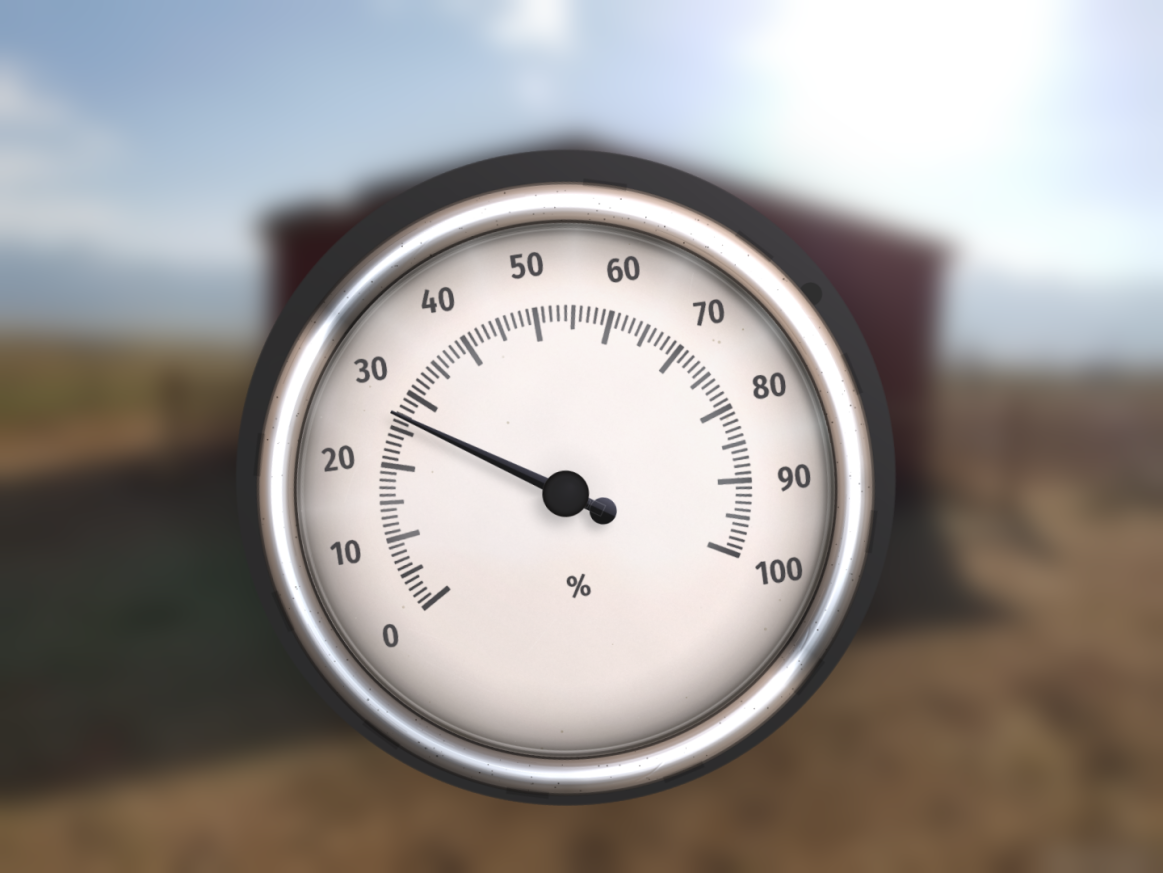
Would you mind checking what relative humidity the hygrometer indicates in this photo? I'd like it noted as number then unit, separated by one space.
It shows 27 %
